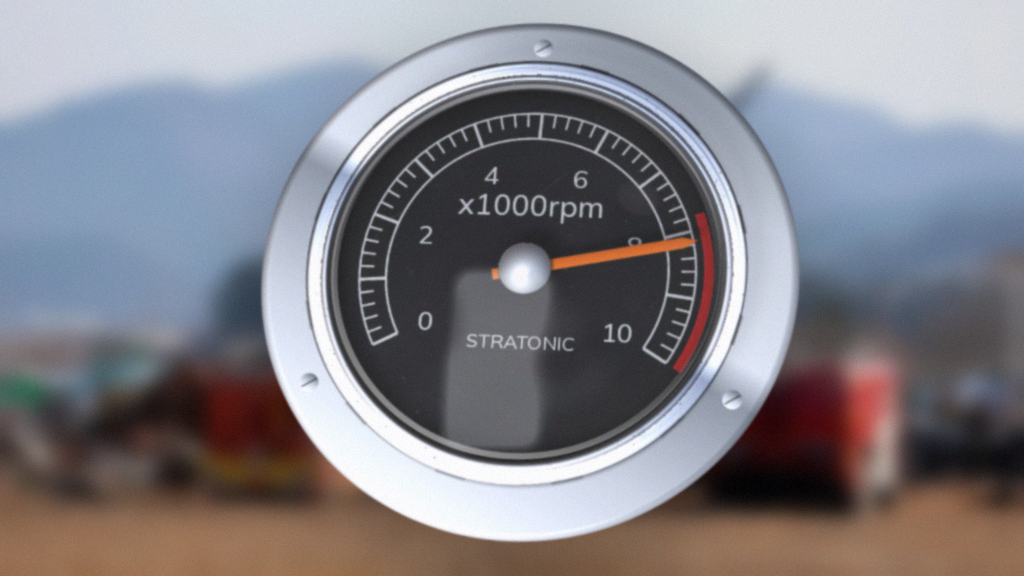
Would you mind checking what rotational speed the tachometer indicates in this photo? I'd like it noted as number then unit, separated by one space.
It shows 8200 rpm
